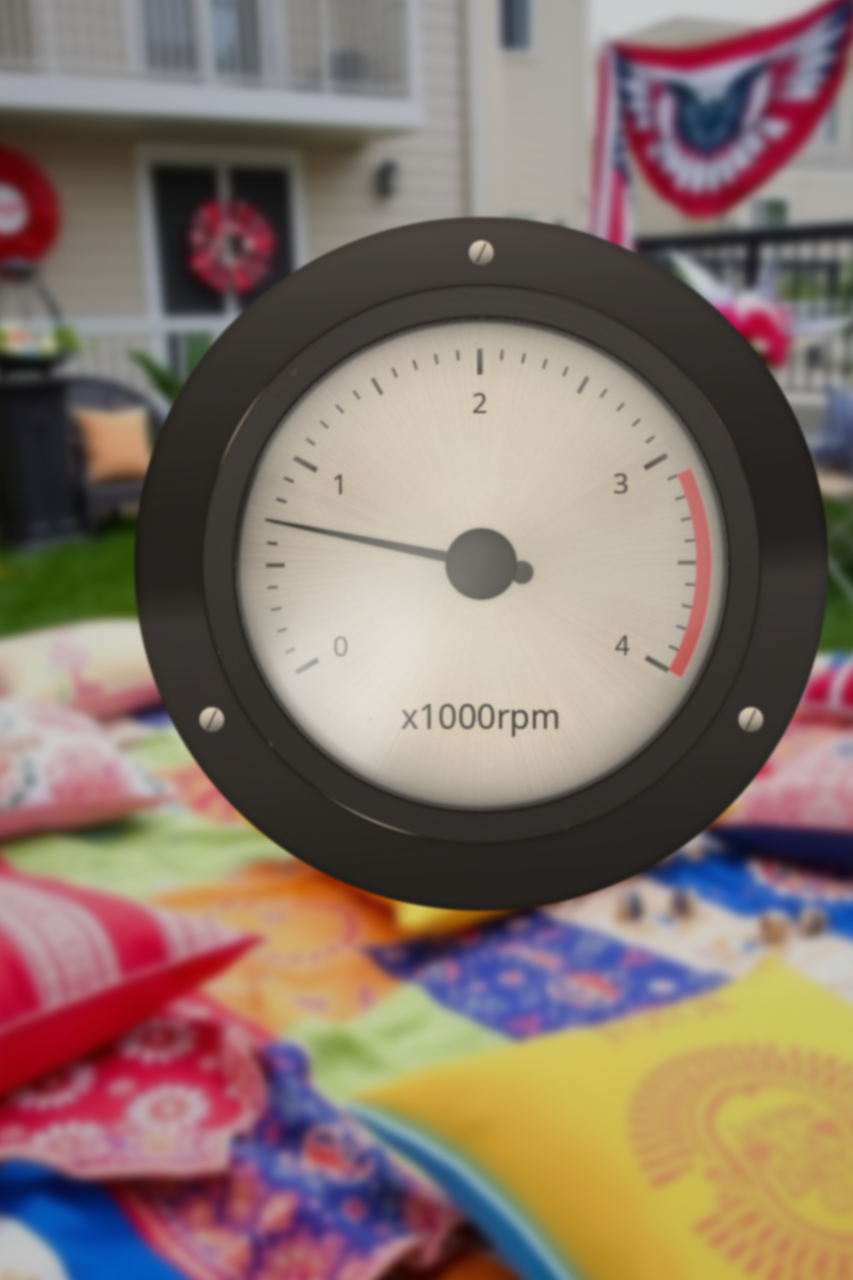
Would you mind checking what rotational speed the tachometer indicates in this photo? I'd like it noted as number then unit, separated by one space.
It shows 700 rpm
